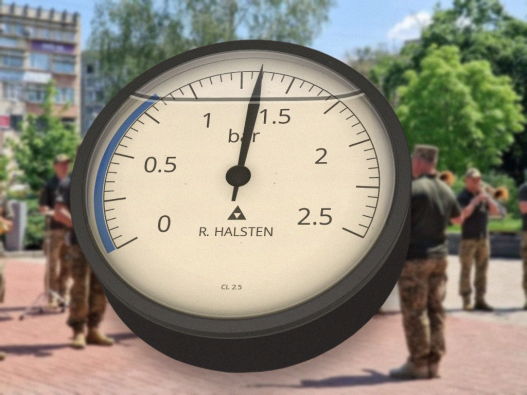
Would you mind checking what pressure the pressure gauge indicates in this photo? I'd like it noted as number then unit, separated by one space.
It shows 1.35 bar
